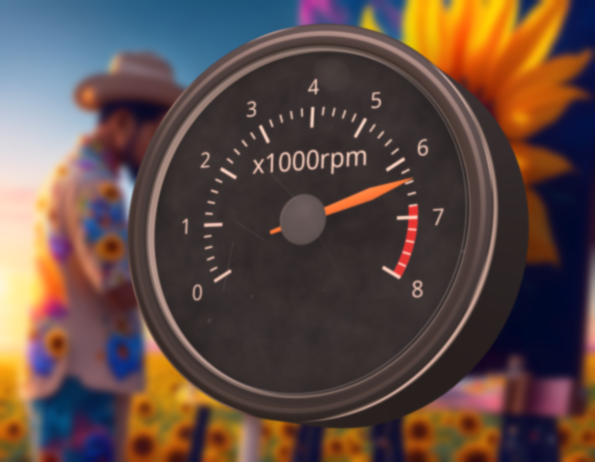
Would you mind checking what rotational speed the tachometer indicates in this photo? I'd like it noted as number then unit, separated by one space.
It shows 6400 rpm
